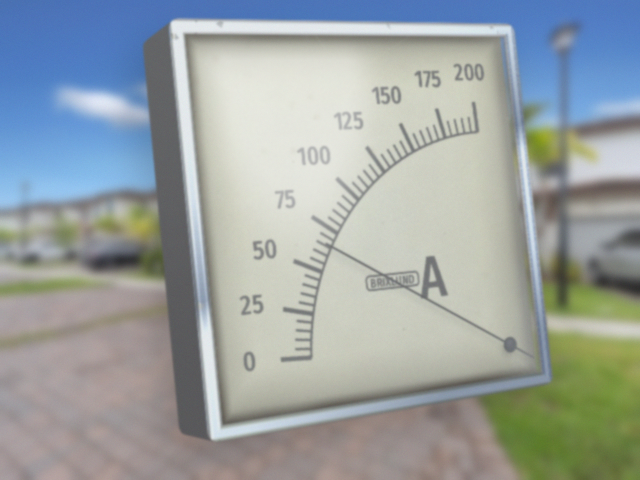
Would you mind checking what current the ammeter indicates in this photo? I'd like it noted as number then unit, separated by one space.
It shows 65 A
